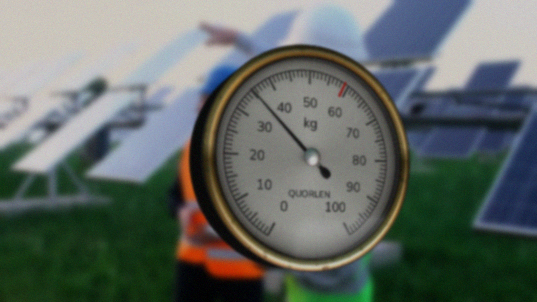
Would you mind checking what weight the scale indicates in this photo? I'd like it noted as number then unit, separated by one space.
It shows 35 kg
